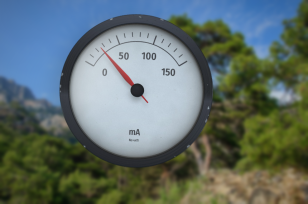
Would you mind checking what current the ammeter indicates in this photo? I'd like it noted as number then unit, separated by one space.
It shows 25 mA
